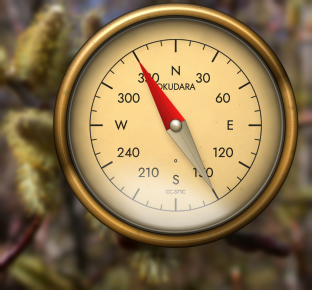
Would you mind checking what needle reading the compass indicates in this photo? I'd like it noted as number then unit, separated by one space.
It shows 330 °
